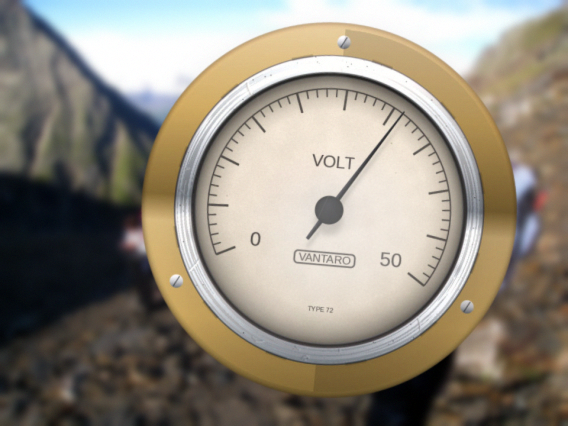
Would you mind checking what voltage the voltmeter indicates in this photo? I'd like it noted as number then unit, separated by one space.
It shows 31 V
